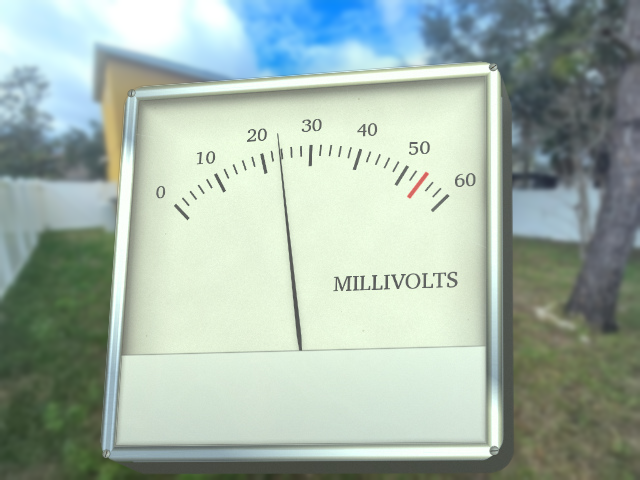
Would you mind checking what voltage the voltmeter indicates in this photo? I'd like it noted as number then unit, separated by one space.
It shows 24 mV
